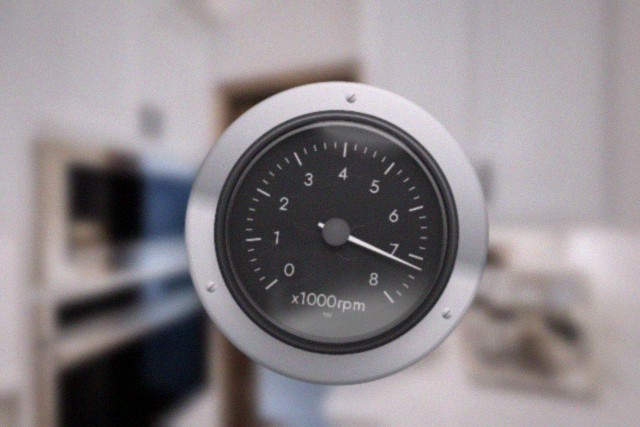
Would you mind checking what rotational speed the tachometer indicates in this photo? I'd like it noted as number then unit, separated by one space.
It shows 7200 rpm
